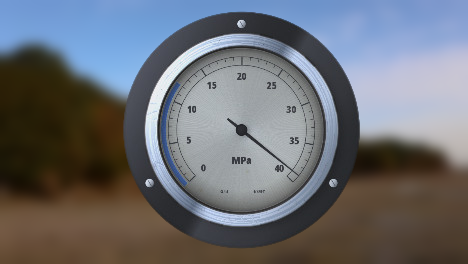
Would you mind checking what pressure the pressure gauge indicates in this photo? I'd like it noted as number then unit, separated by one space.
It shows 39 MPa
